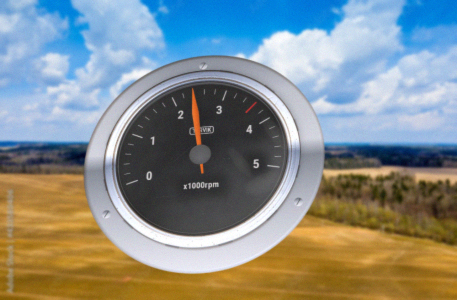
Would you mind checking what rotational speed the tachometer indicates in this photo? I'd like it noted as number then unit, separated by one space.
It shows 2400 rpm
